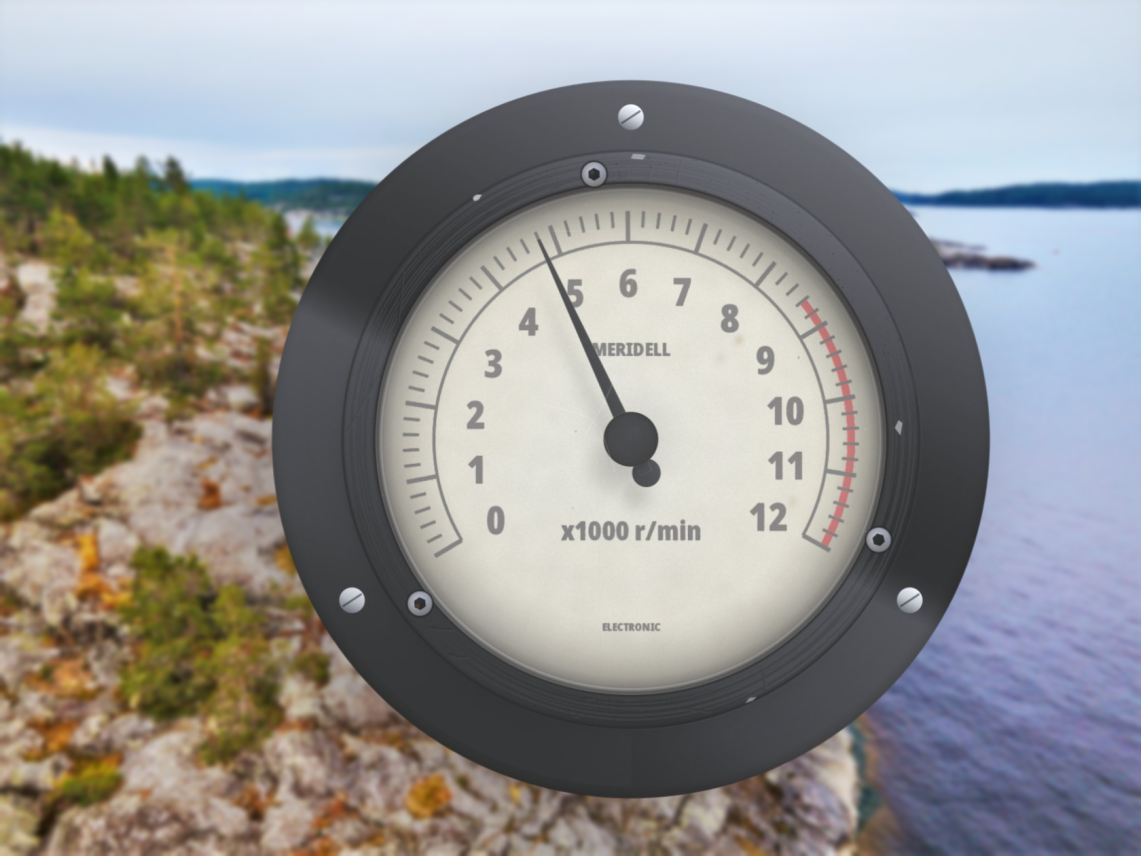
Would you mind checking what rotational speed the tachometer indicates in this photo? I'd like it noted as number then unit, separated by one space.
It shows 4800 rpm
